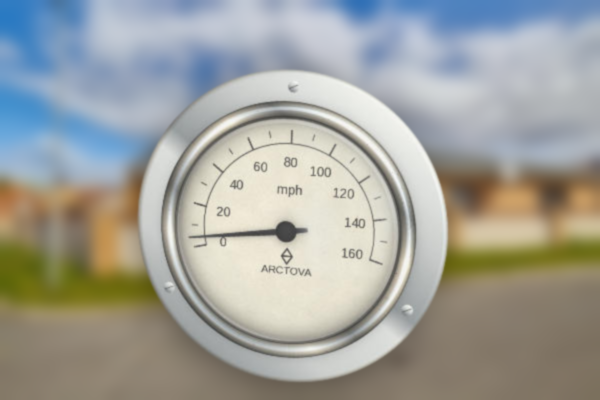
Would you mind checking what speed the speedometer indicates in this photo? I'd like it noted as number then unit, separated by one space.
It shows 5 mph
